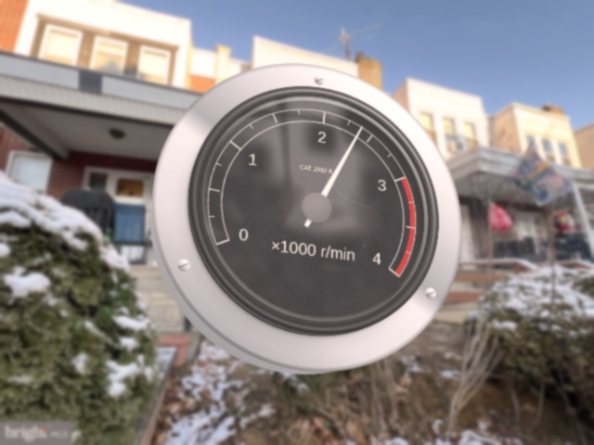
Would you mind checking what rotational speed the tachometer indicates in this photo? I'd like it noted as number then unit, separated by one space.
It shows 2375 rpm
